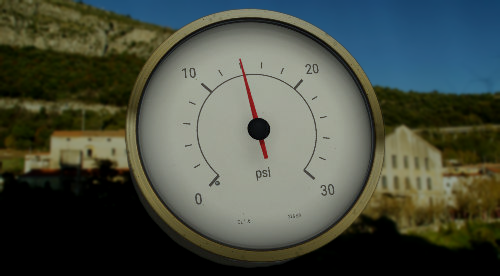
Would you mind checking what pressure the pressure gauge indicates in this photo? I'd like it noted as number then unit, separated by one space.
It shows 14 psi
